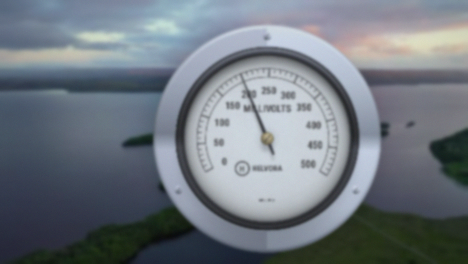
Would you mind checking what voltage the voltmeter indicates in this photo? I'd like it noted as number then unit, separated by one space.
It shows 200 mV
